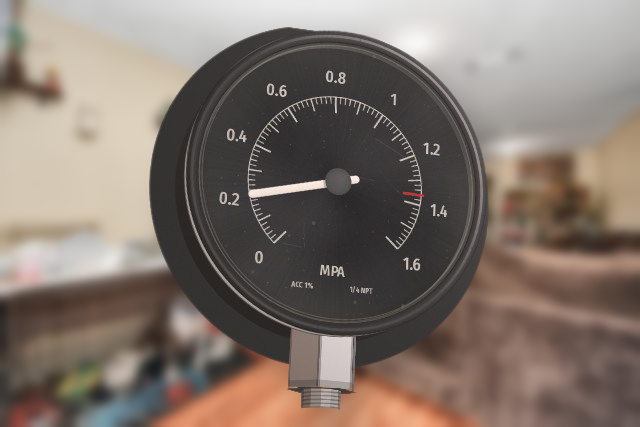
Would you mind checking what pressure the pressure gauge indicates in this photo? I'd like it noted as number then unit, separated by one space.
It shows 0.2 MPa
